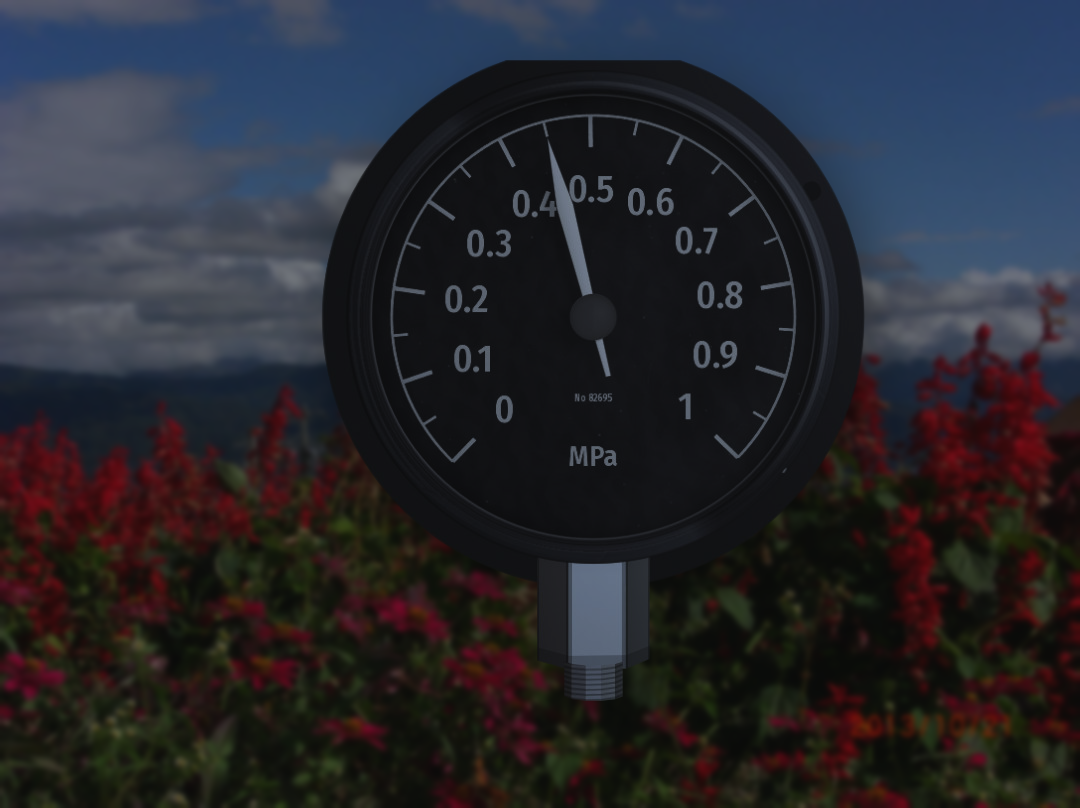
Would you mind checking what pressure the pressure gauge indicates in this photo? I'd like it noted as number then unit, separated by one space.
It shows 0.45 MPa
